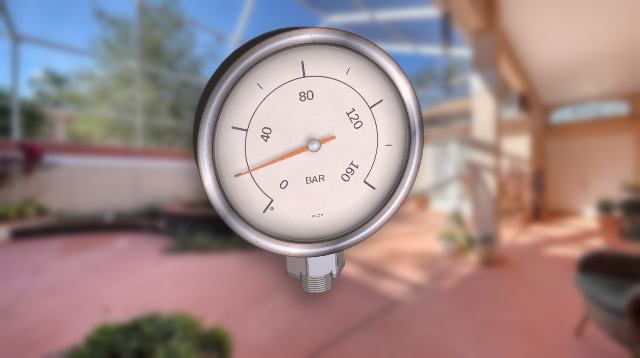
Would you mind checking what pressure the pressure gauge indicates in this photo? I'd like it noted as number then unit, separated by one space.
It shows 20 bar
